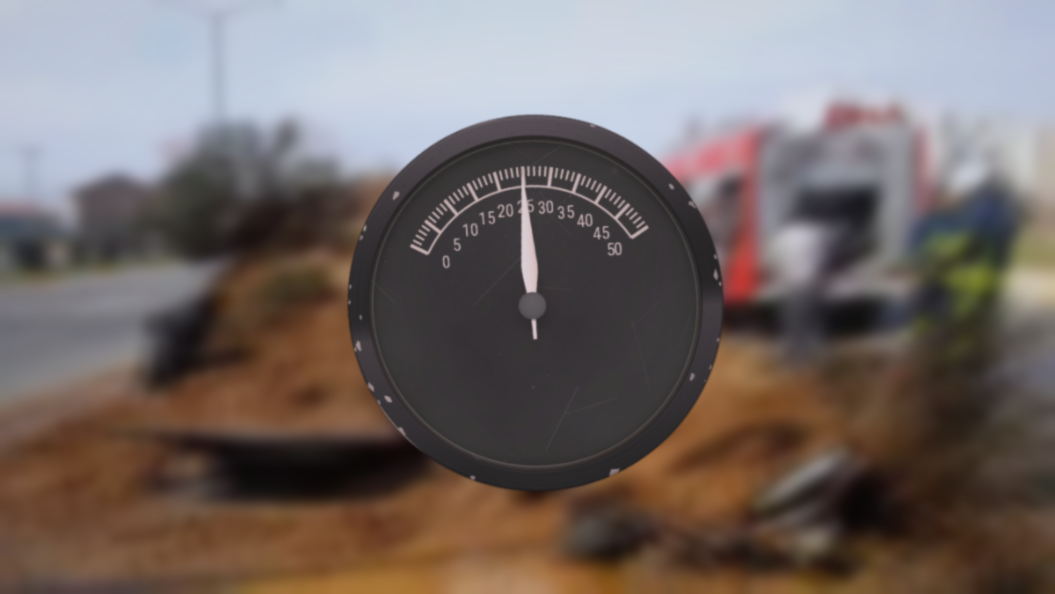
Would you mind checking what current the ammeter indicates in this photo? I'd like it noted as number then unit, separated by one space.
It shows 25 A
